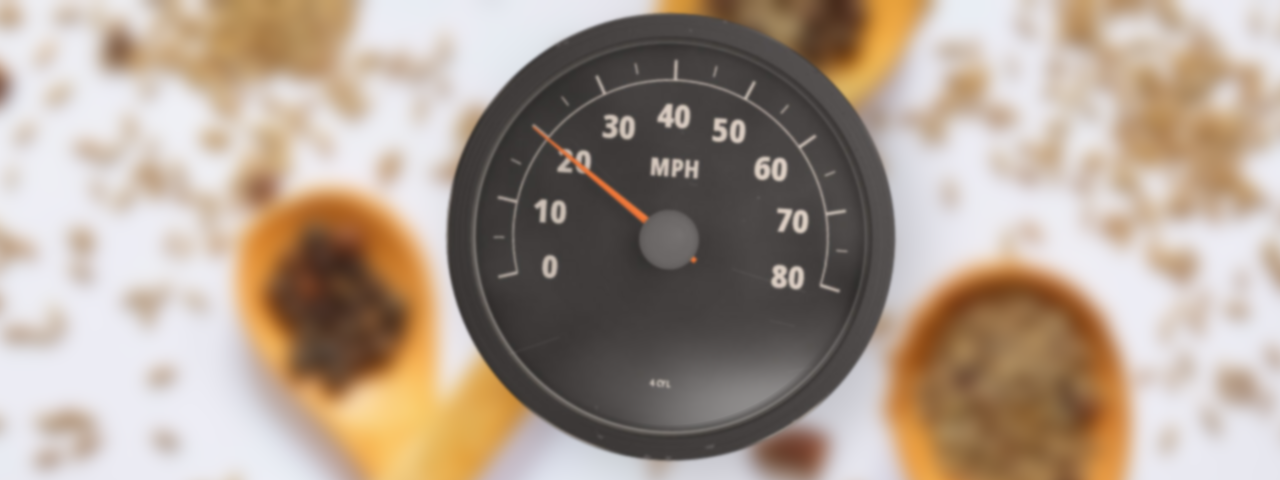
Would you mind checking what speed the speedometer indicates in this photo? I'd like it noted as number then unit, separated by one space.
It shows 20 mph
